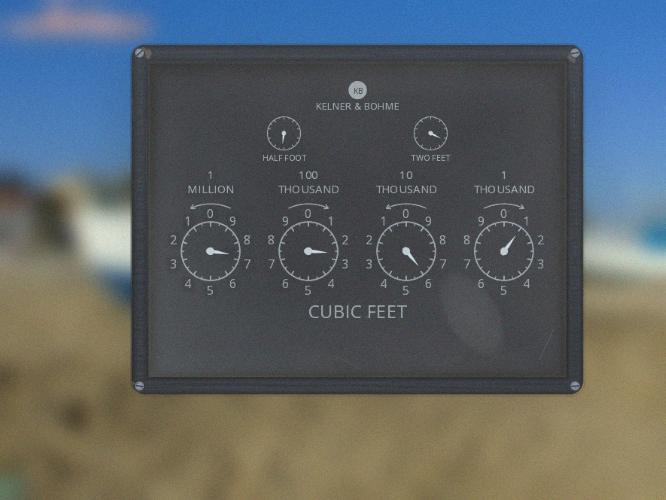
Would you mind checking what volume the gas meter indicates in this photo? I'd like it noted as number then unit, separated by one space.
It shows 726100 ft³
